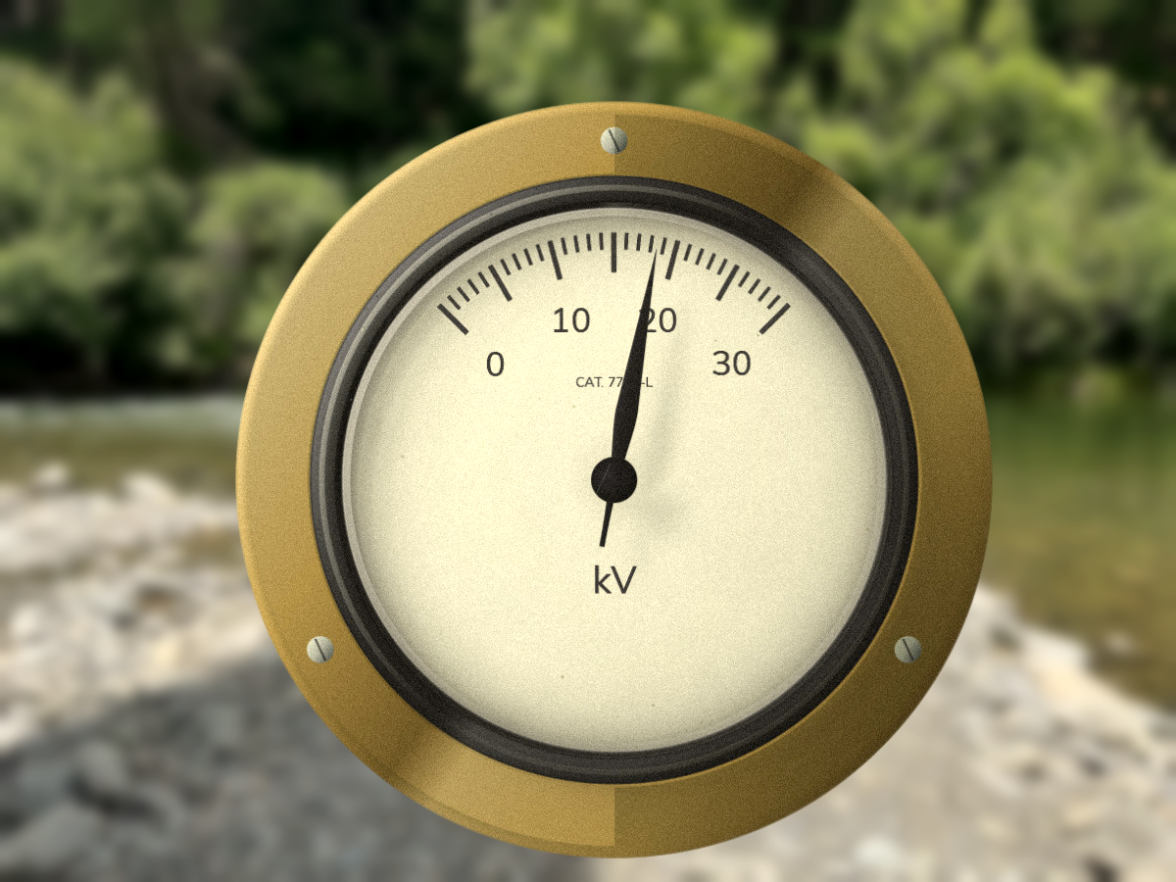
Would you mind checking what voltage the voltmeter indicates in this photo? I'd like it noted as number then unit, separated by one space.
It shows 18.5 kV
